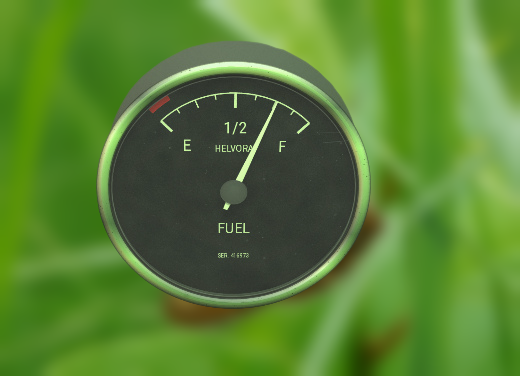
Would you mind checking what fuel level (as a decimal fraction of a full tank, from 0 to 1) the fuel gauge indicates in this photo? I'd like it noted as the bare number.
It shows 0.75
